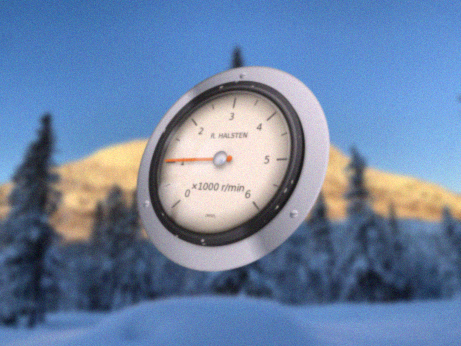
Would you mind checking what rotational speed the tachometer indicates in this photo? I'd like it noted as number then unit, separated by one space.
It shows 1000 rpm
